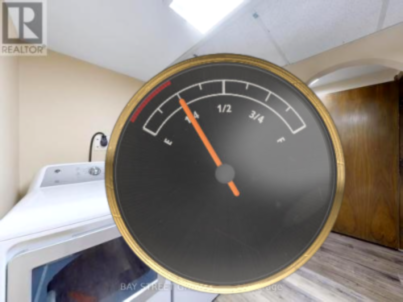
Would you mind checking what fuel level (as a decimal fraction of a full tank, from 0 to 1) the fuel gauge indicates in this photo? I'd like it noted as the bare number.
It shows 0.25
